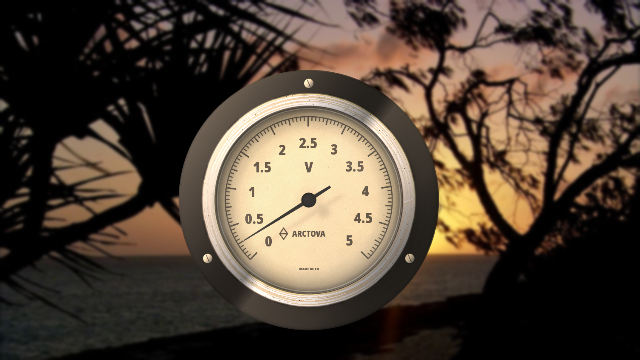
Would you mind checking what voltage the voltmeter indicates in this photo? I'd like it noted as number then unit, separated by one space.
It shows 0.25 V
